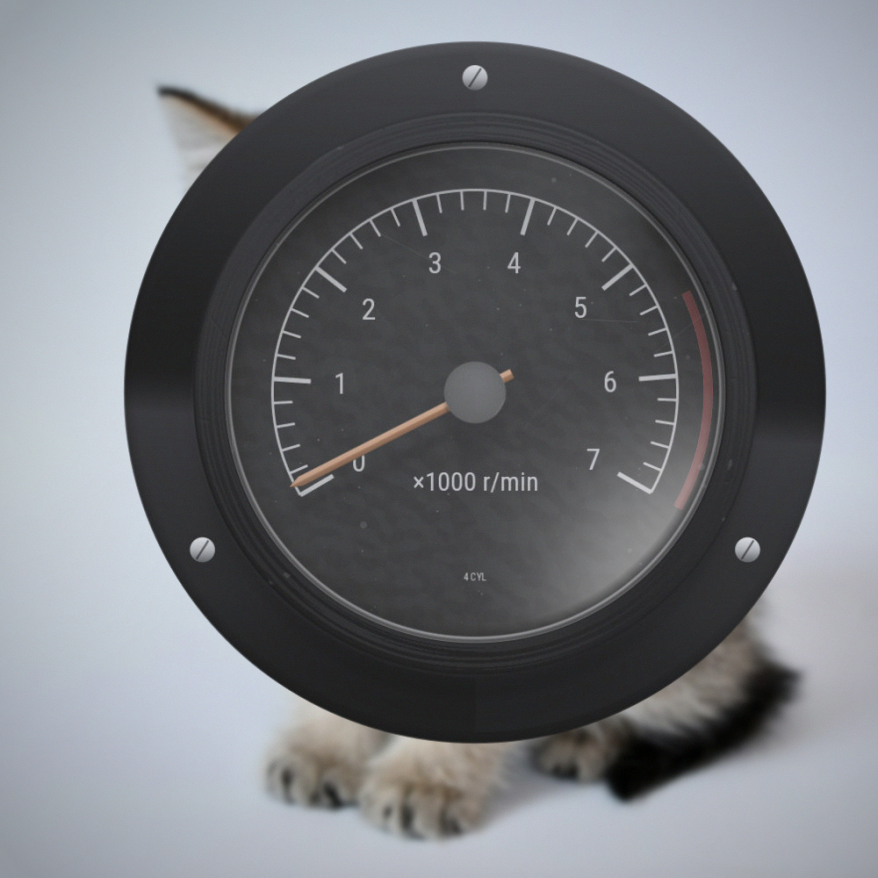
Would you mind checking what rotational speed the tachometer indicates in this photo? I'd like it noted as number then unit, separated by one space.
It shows 100 rpm
